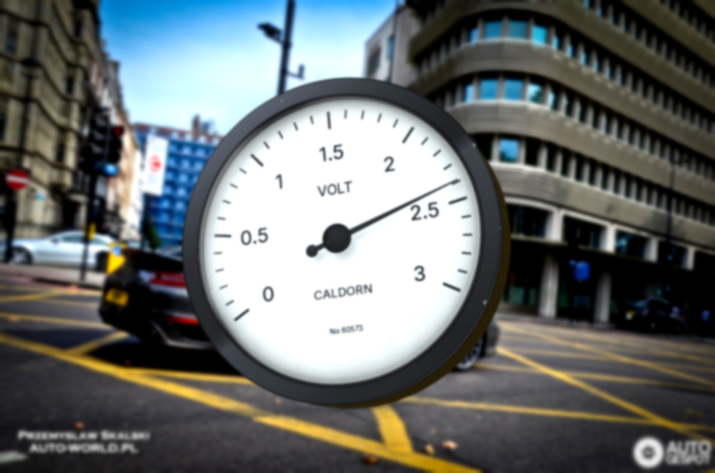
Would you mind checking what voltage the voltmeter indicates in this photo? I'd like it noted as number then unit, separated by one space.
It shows 2.4 V
